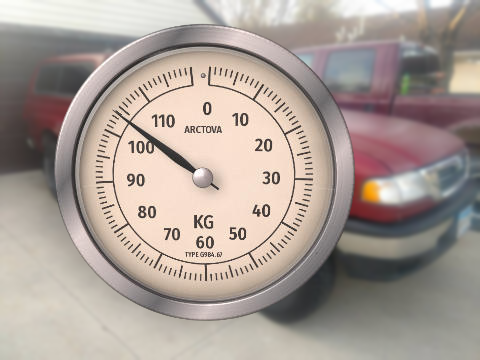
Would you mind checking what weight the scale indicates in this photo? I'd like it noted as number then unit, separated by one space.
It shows 104 kg
